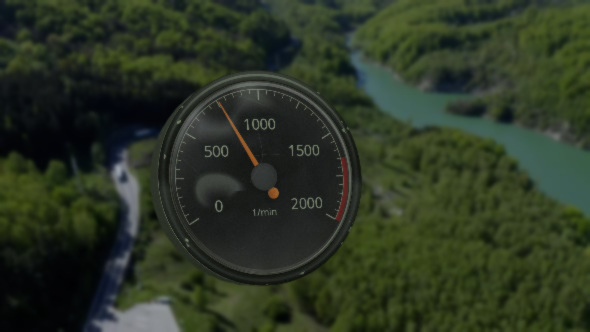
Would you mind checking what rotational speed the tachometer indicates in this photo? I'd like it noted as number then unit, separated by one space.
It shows 750 rpm
